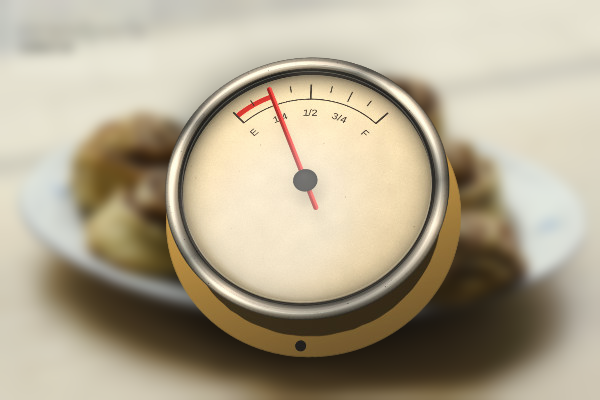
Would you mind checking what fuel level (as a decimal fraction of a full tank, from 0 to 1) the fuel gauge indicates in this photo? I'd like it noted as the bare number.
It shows 0.25
